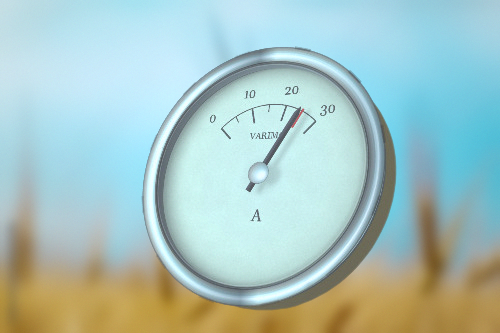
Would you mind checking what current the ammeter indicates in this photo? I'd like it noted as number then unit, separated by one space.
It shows 25 A
